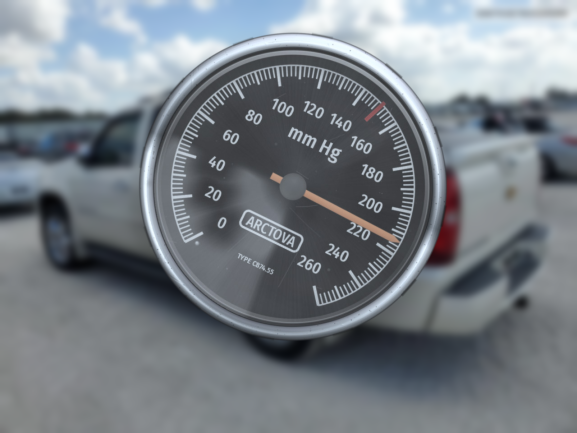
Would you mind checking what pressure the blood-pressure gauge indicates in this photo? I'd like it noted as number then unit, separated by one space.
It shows 214 mmHg
